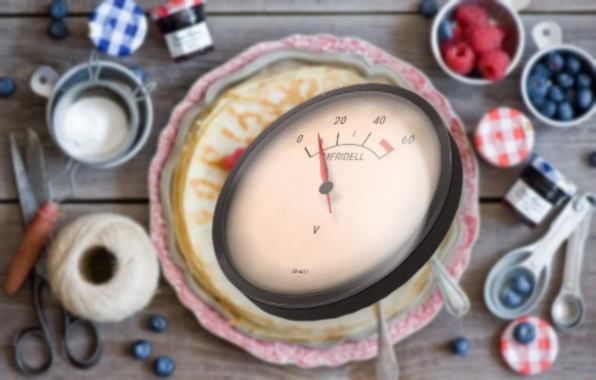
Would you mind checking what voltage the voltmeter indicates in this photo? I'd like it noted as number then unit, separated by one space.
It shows 10 V
